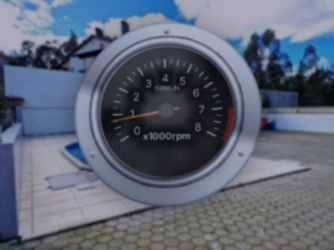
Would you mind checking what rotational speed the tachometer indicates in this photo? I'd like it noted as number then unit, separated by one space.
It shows 750 rpm
